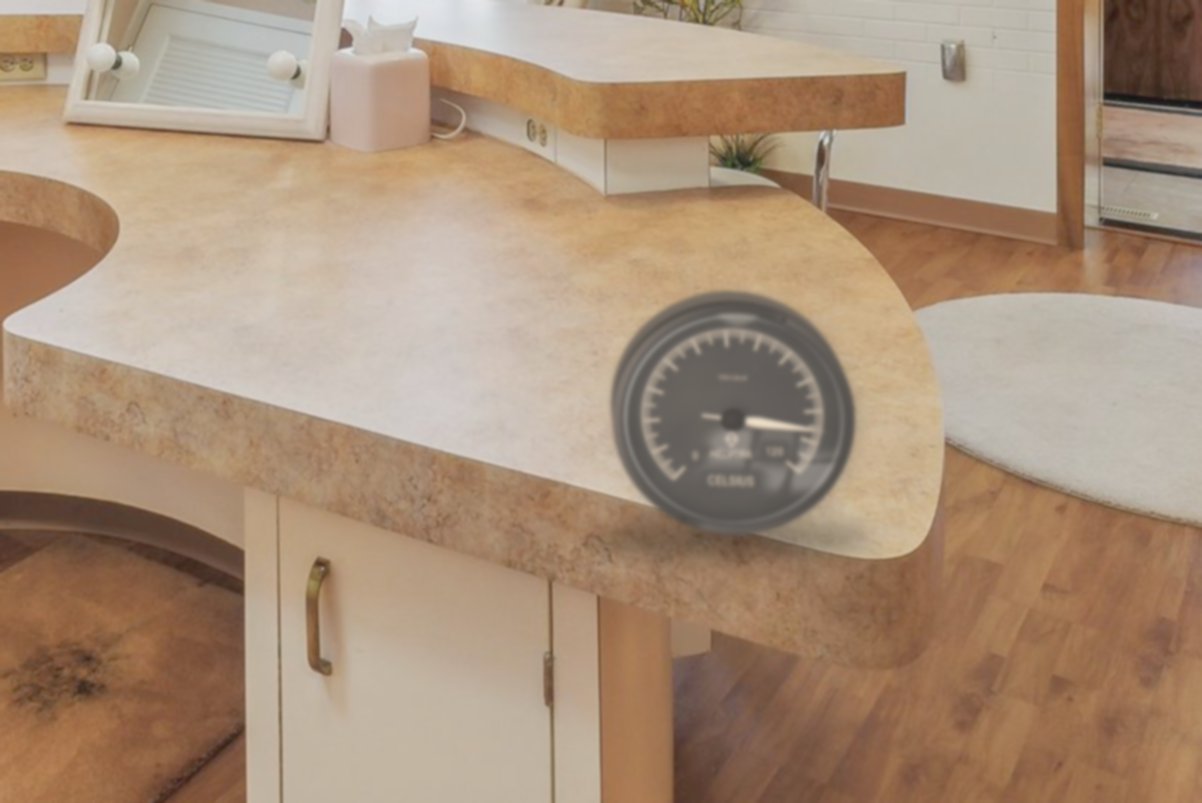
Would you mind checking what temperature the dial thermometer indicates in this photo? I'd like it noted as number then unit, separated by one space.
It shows 105 °C
